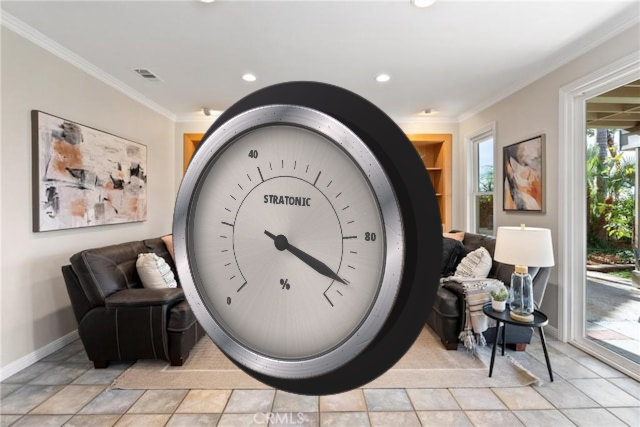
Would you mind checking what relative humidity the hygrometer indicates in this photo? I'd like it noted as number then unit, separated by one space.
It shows 92 %
